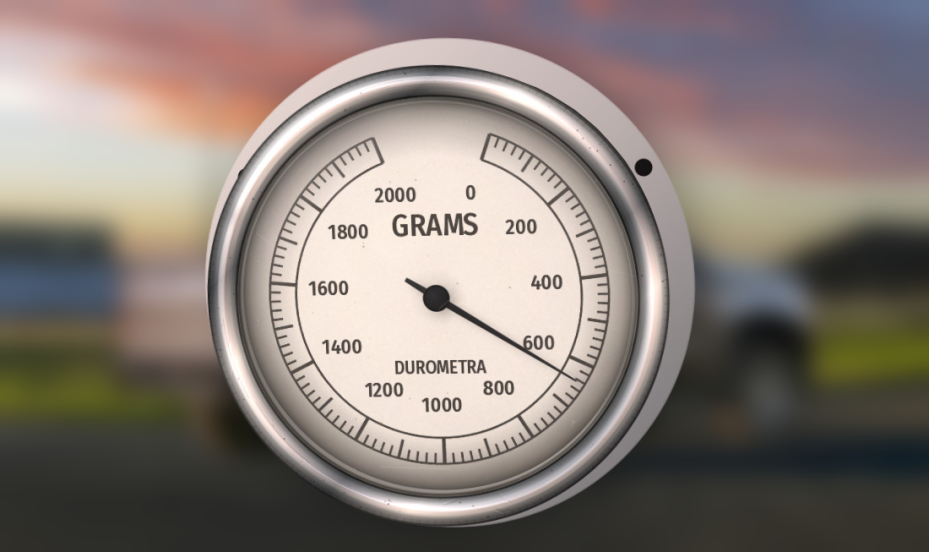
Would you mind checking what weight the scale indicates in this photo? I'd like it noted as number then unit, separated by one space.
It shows 640 g
